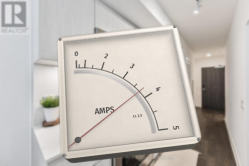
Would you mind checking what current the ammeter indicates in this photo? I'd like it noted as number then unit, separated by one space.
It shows 3.75 A
